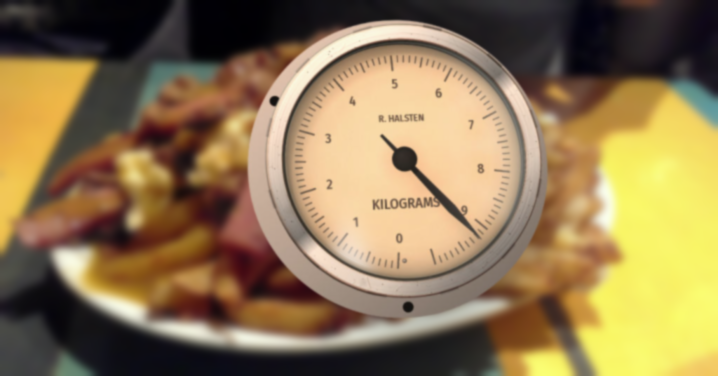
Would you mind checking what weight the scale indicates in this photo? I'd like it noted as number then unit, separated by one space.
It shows 9.2 kg
